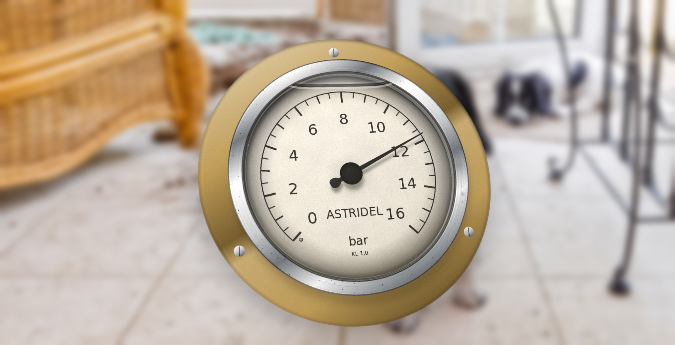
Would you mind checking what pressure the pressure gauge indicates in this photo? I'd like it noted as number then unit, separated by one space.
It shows 11.75 bar
